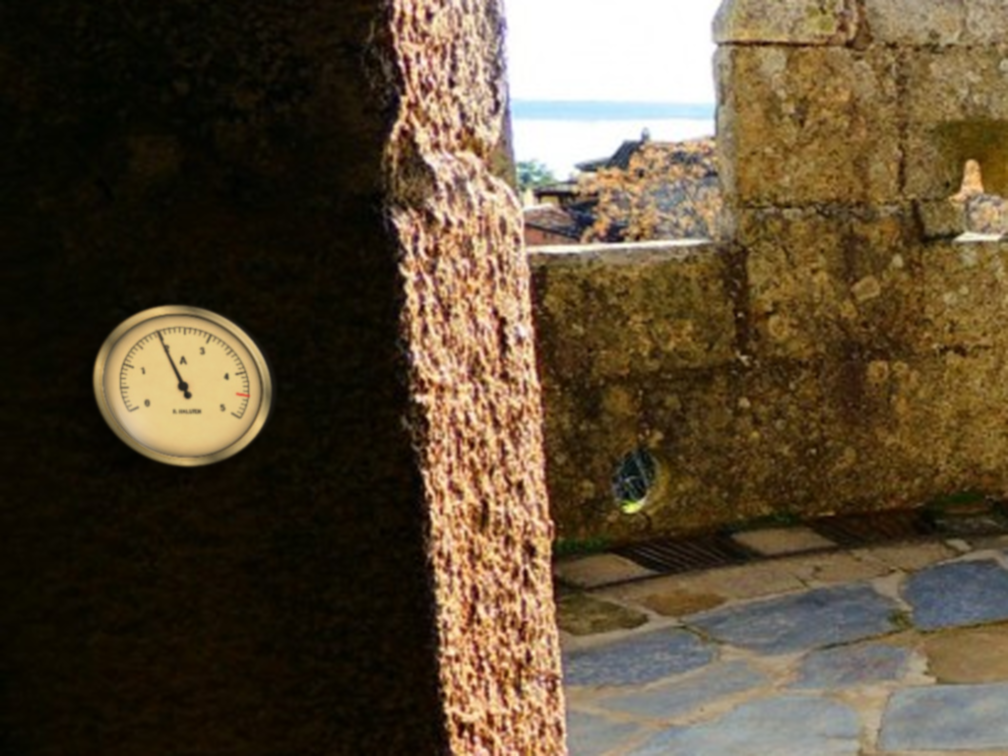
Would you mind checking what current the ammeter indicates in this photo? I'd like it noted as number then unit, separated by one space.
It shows 2 A
